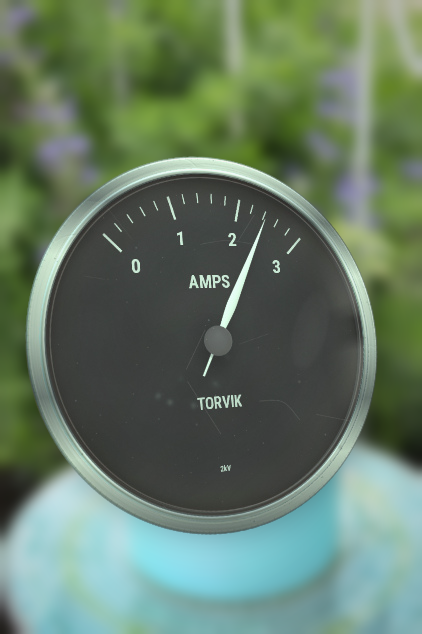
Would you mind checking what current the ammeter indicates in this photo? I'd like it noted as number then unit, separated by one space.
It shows 2.4 A
